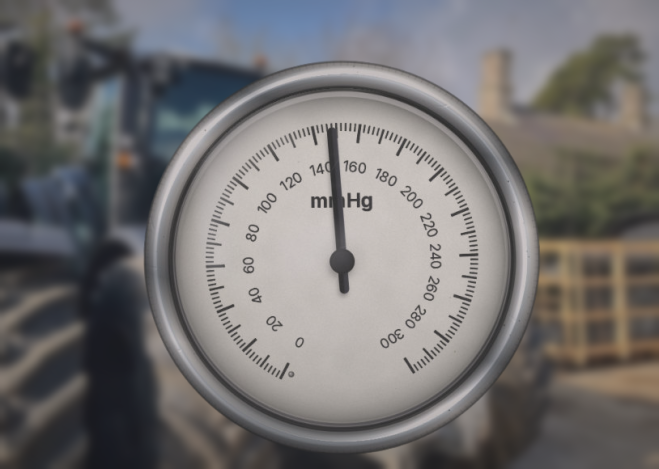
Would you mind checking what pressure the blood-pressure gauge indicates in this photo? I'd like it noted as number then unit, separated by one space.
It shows 148 mmHg
